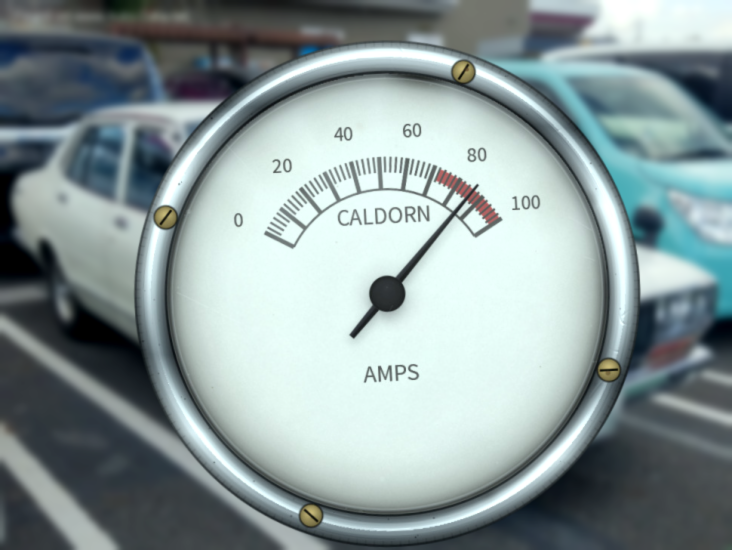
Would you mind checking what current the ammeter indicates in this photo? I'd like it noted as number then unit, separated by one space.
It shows 86 A
